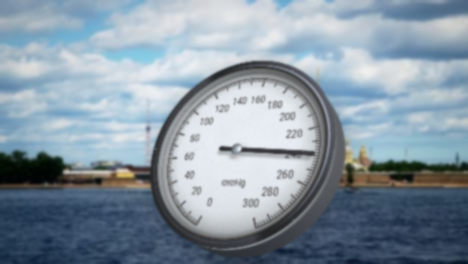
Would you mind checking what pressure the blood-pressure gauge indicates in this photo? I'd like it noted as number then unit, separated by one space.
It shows 240 mmHg
